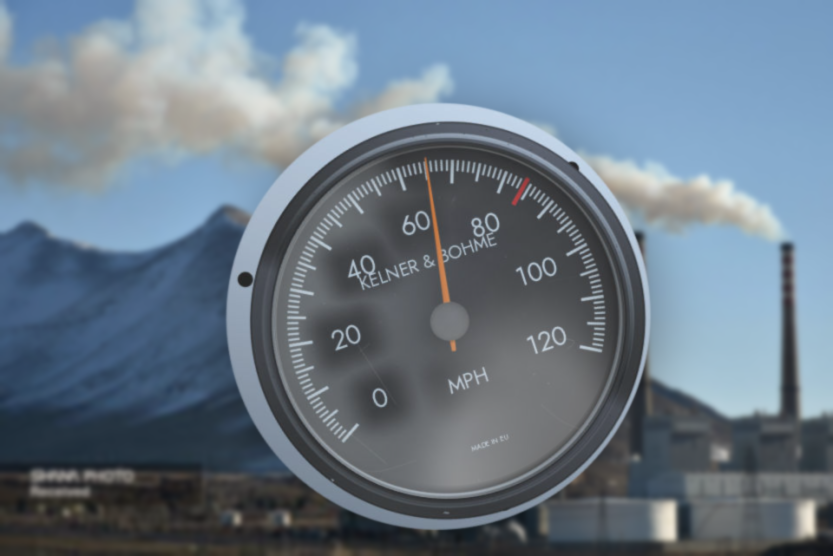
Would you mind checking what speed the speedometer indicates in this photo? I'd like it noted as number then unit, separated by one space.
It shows 65 mph
